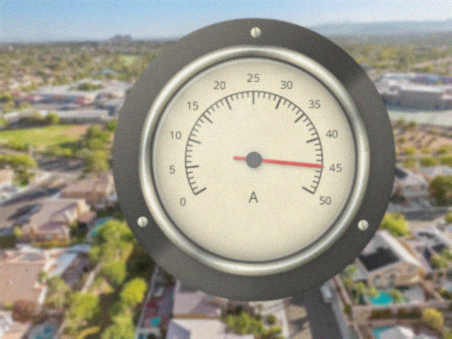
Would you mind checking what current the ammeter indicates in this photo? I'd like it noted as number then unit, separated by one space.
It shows 45 A
